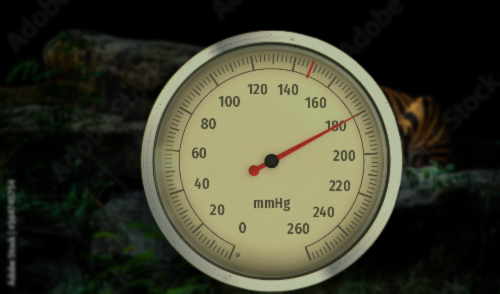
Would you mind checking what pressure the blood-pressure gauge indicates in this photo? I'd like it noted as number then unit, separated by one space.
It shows 180 mmHg
